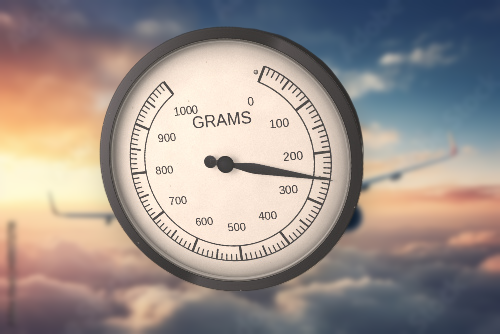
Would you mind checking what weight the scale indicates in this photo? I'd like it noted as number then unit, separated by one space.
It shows 250 g
